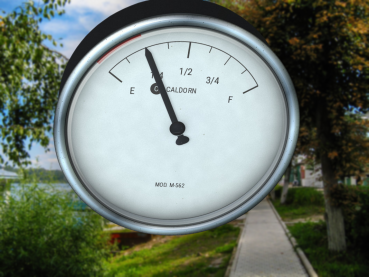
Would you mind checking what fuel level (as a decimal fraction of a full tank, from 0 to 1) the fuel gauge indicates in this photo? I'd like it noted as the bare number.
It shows 0.25
